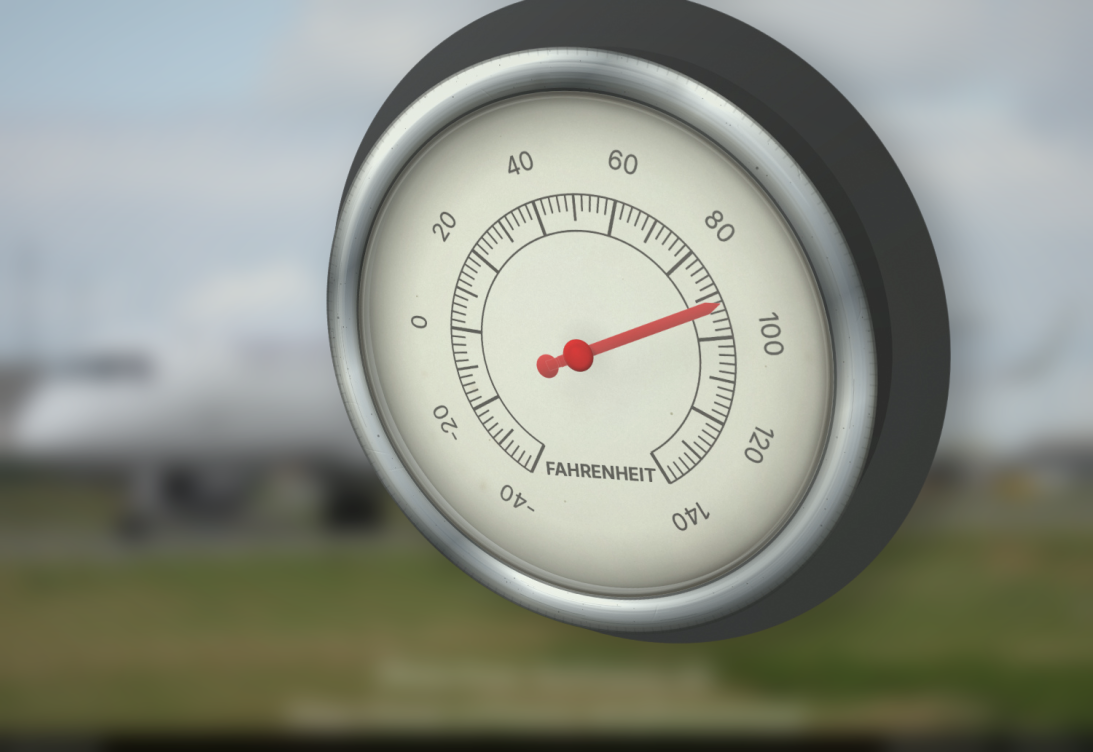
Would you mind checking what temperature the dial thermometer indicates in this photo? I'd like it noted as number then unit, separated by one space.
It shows 92 °F
